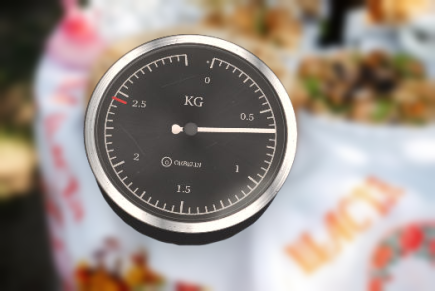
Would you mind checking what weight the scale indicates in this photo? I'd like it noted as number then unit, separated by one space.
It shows 0.65 kg
